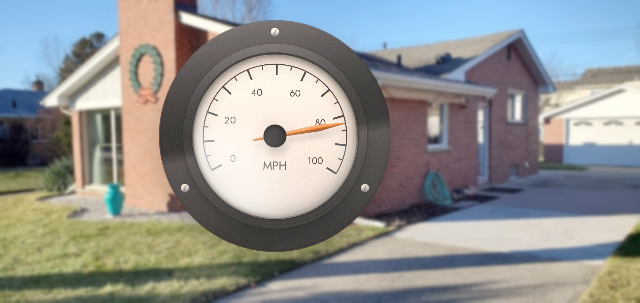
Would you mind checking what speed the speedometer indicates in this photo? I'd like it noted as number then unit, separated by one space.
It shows 82.5 mph
